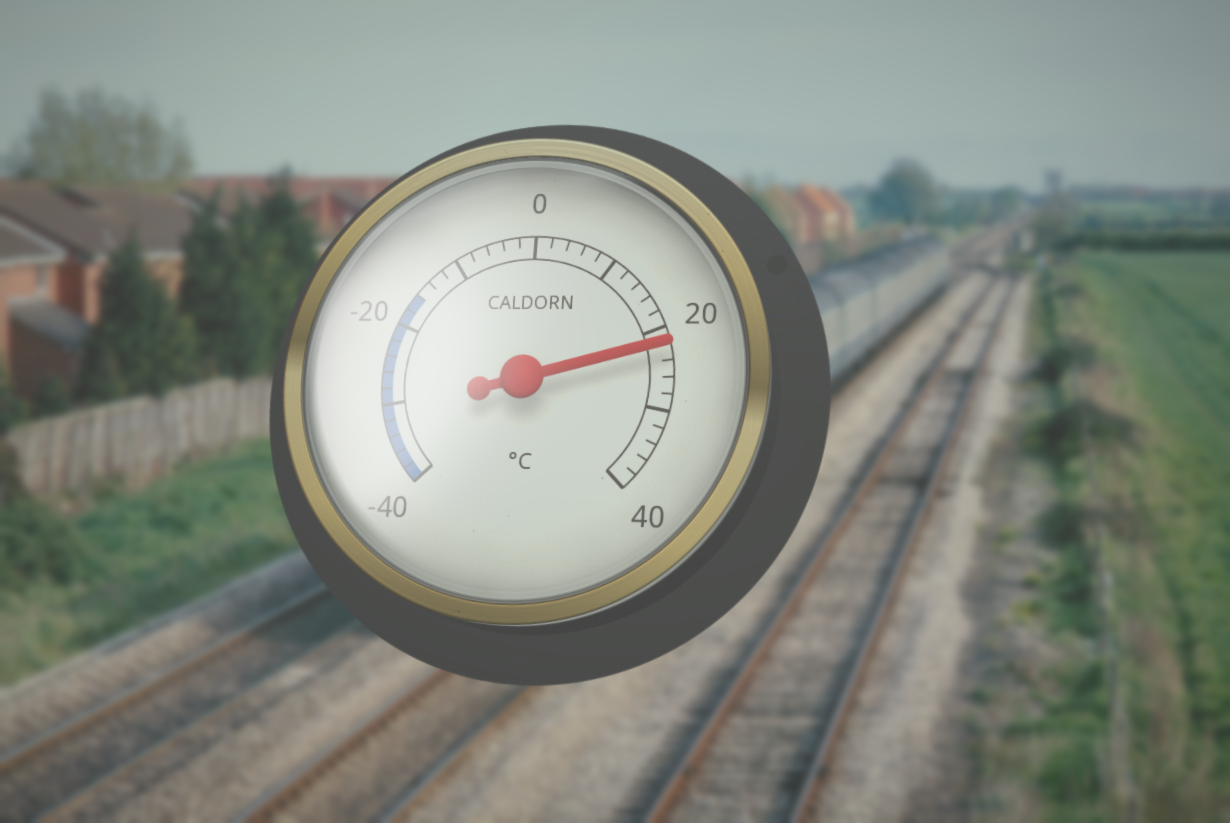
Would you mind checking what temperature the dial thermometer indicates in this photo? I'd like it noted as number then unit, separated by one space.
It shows 22 °C
